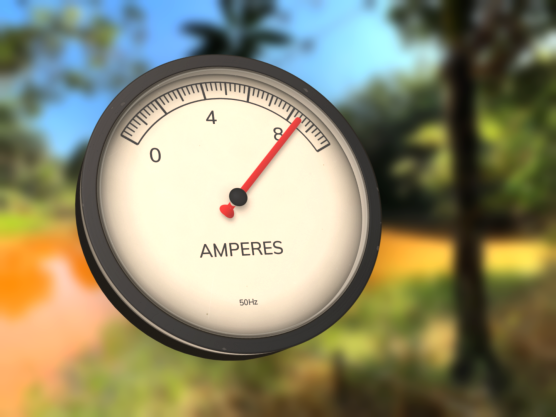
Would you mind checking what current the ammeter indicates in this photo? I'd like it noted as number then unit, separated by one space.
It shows 8.4 A
